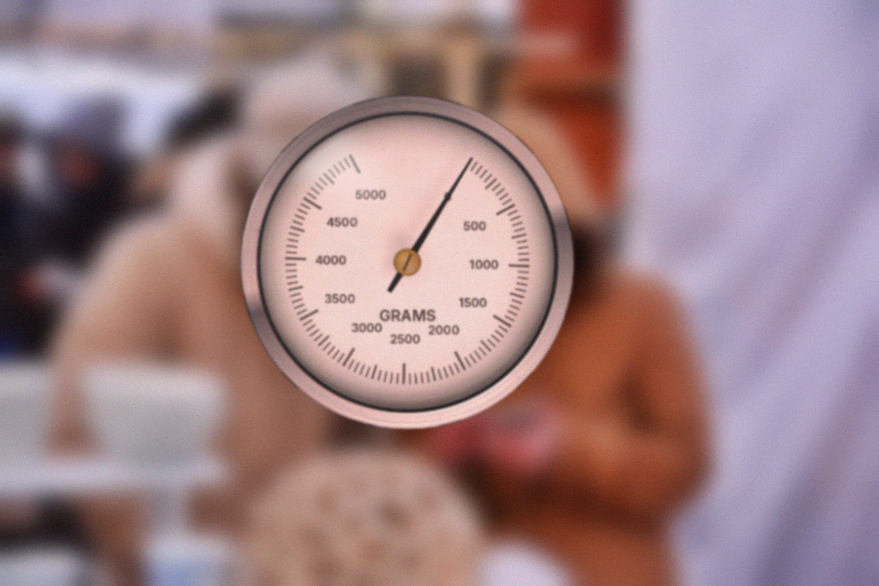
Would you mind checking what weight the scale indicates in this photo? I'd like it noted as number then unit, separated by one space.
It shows 0 g
